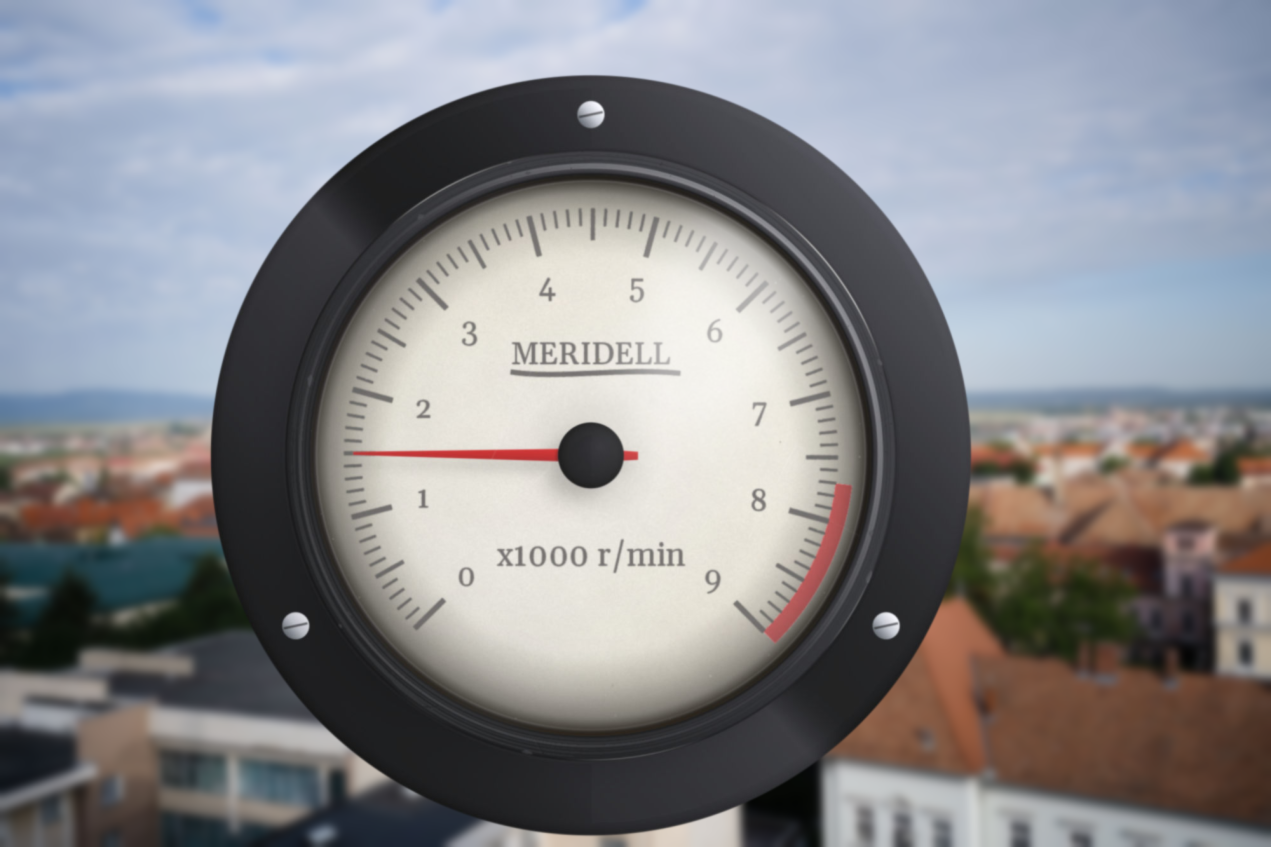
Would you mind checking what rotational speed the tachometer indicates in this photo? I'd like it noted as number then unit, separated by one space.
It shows 1500 rpm
